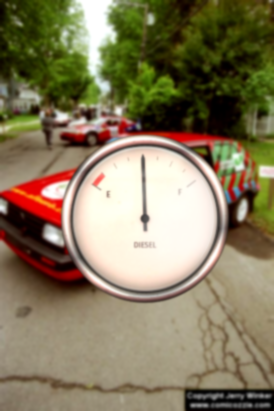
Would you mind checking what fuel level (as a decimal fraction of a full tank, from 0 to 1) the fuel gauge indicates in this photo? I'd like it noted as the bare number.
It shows 0.5
